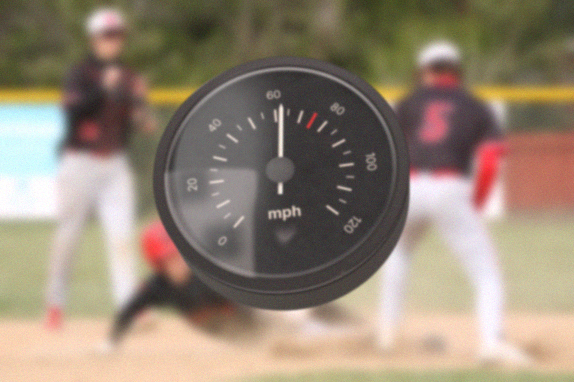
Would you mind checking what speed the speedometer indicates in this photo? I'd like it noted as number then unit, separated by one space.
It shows 62.5 mph
